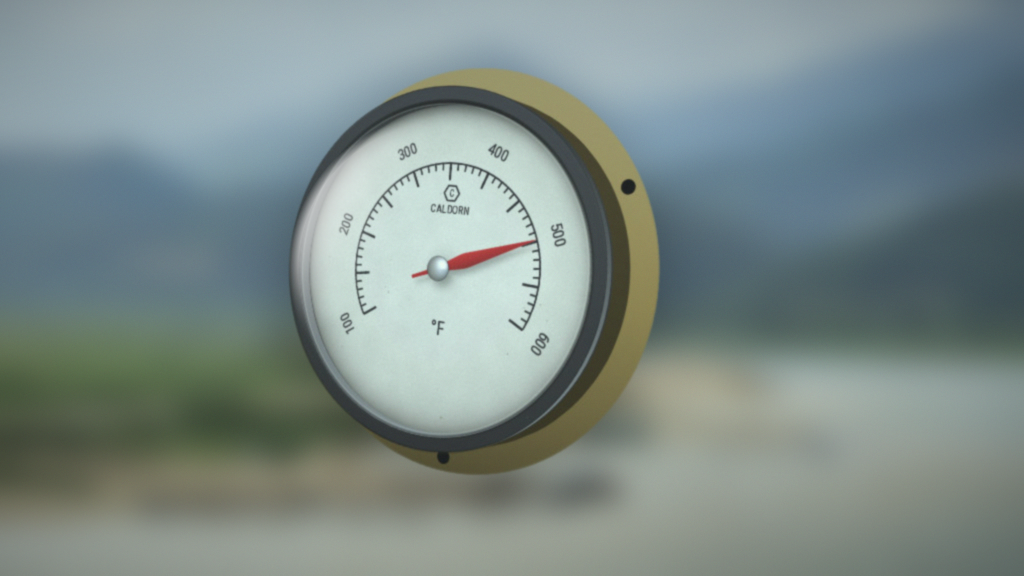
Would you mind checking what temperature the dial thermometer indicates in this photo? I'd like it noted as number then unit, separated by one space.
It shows 500 °F
